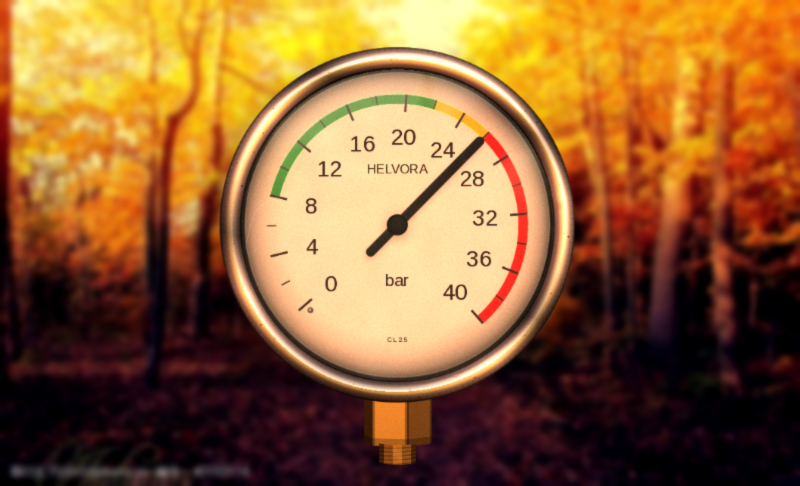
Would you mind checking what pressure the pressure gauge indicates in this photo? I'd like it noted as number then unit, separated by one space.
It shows 26 bar
